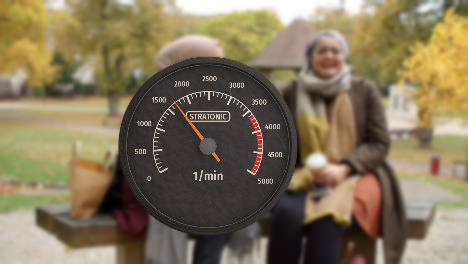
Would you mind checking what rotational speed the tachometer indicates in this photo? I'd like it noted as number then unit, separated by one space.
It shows 1700 rpm
